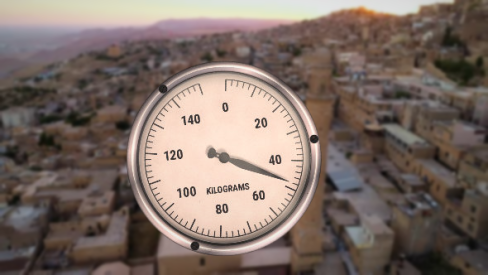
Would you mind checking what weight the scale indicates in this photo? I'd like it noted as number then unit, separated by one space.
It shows 48 kg
